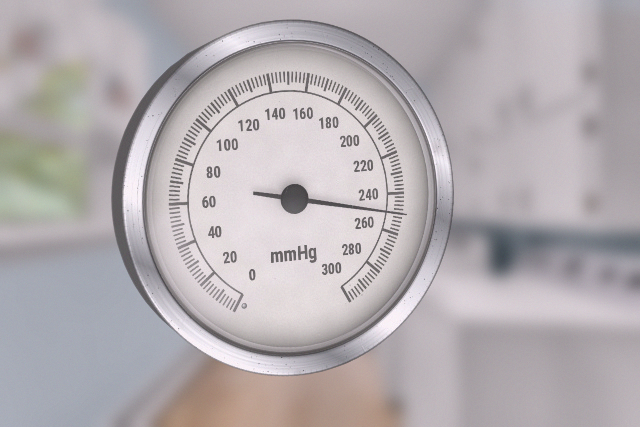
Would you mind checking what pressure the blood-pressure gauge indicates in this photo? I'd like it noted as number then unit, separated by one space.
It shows 250 mmHg
